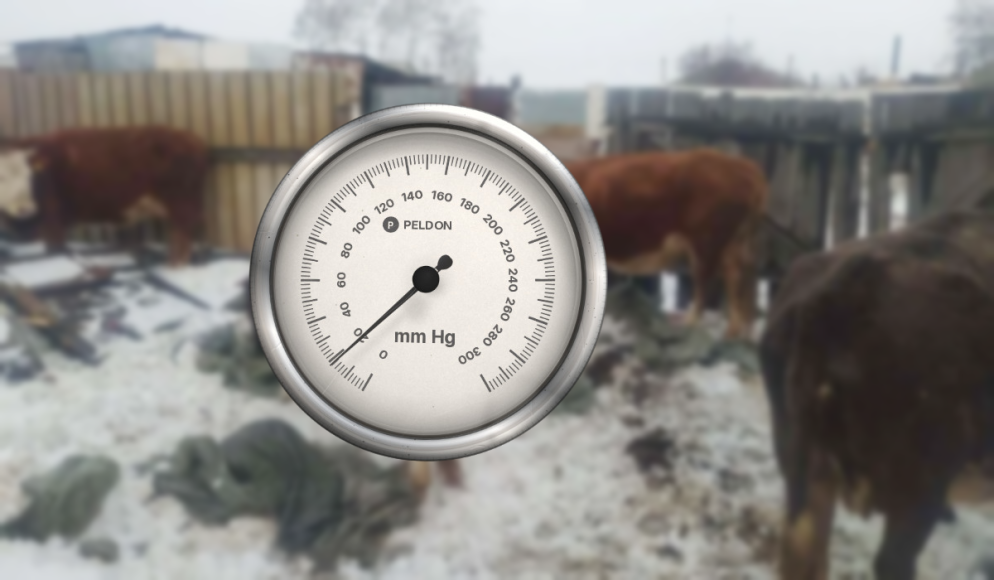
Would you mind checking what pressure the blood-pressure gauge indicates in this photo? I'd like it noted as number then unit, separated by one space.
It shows 18 mmHg
